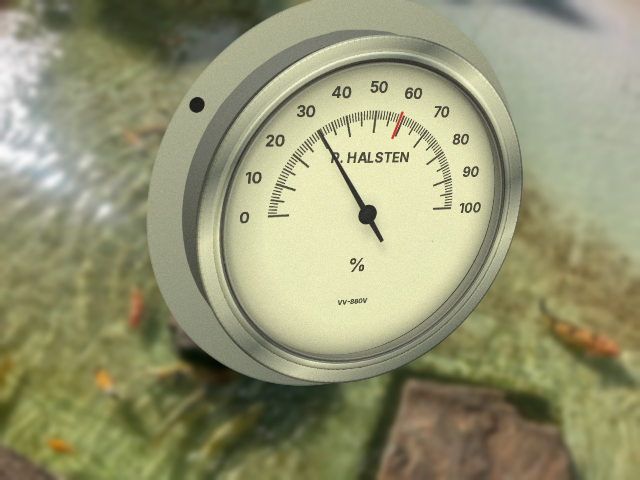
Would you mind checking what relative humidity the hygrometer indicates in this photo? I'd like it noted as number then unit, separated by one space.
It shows 30 %
